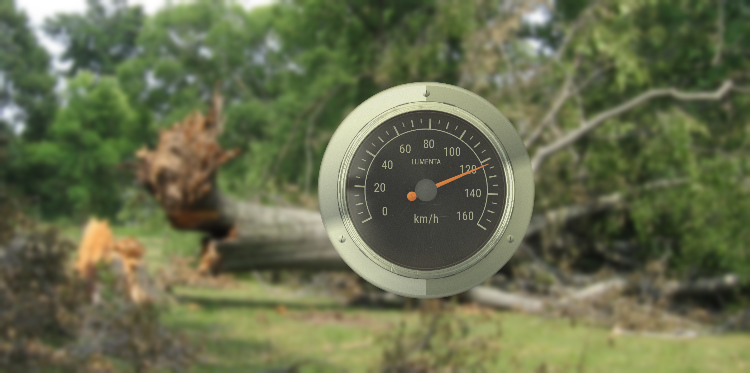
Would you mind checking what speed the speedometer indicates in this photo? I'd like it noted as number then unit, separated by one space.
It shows 122.5 km/h
